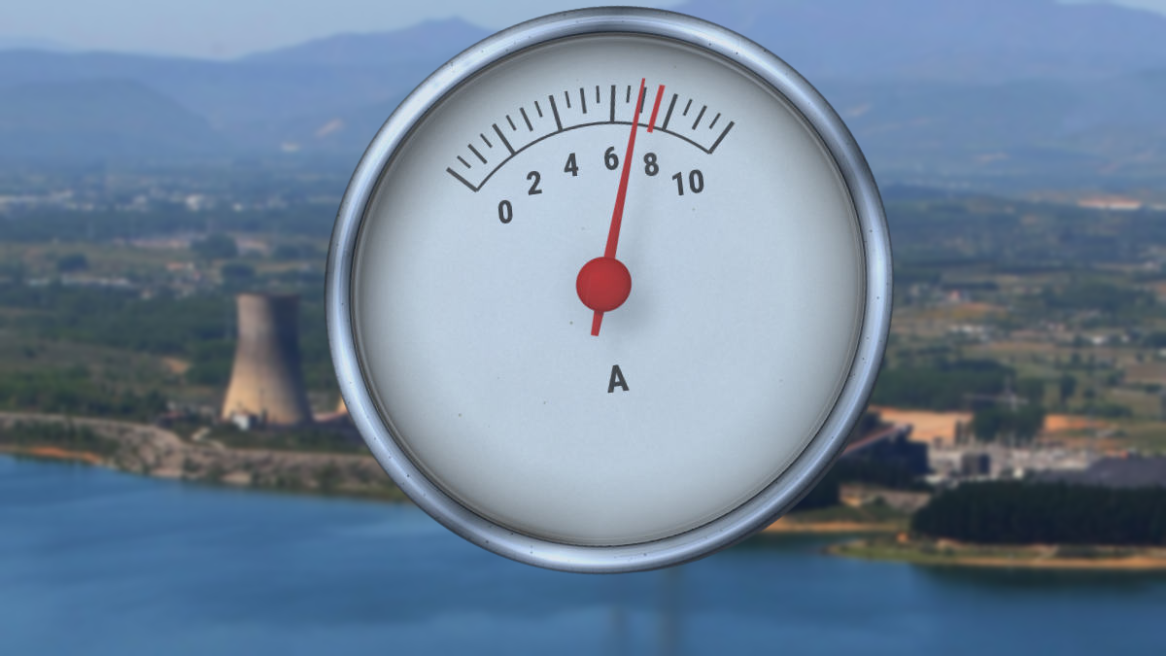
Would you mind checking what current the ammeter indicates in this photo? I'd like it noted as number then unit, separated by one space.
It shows 7 A
